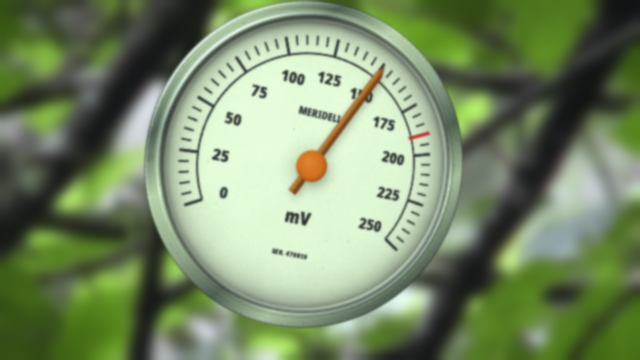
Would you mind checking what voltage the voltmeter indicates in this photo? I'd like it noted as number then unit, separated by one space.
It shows 150 mV
